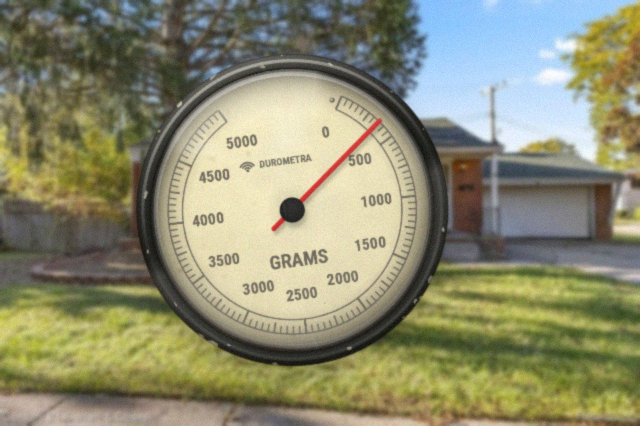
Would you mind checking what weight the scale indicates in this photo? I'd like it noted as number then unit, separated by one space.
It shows 350 g
